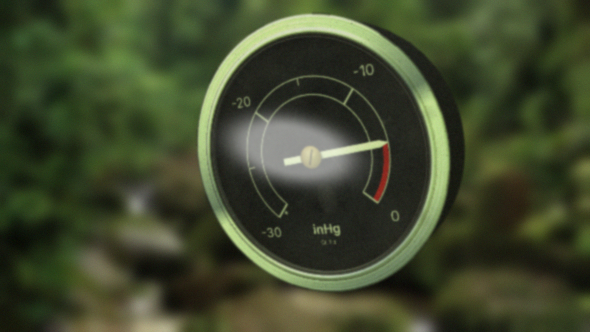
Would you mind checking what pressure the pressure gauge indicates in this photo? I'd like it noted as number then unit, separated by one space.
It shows -5 inHg
